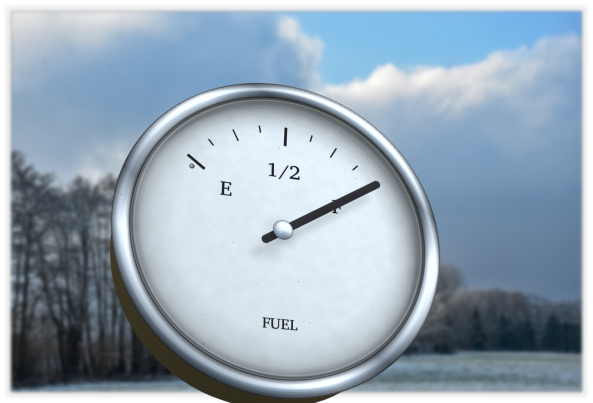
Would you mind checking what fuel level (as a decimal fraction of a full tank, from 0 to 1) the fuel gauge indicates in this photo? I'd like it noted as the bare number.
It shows 1
